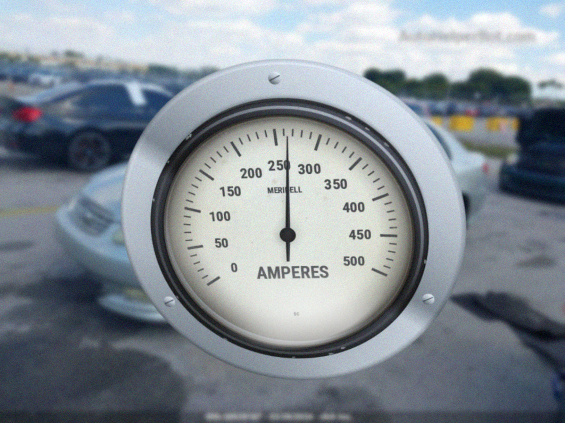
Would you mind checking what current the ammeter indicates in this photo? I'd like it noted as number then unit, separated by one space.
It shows 265 A
